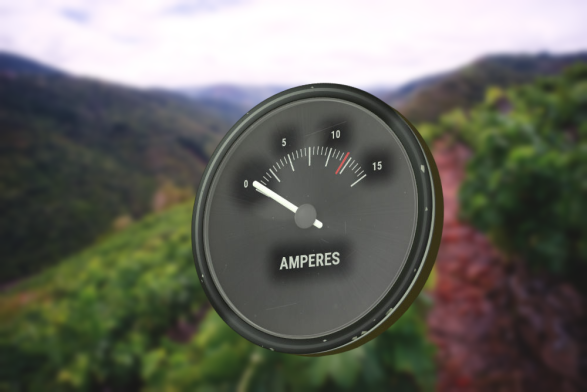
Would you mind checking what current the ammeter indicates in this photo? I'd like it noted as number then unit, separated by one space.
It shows 0.5 A
